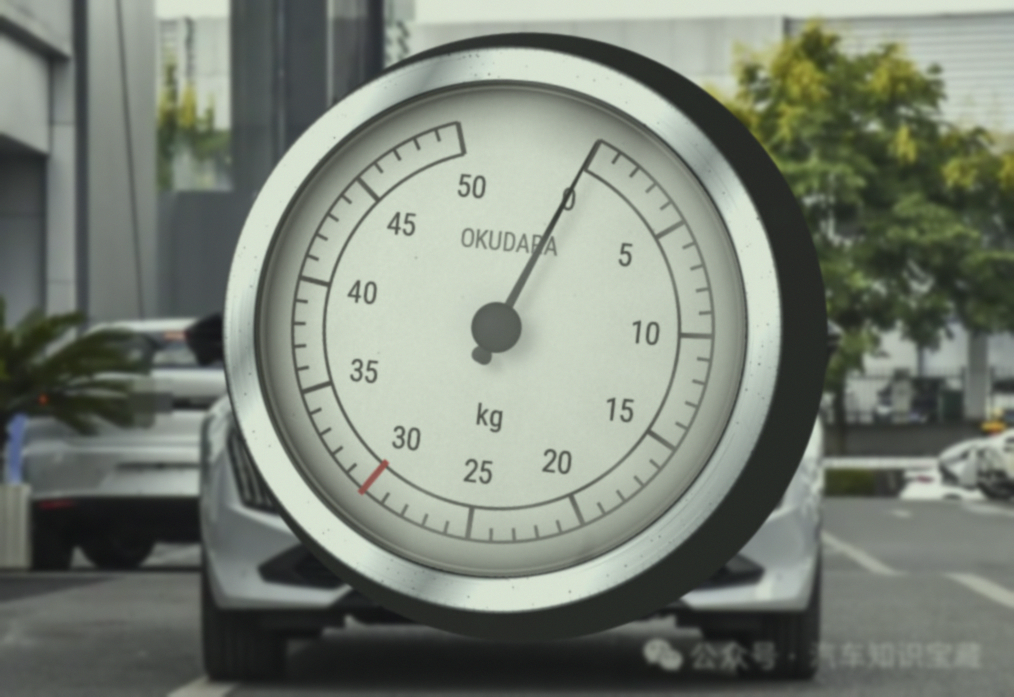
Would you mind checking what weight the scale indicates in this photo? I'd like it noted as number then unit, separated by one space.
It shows 0 kg
